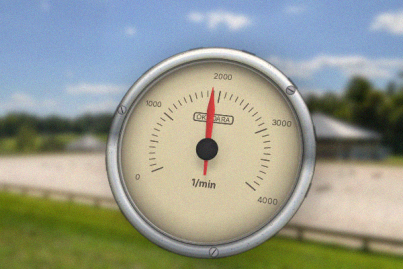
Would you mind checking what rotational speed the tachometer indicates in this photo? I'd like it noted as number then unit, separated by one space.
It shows 1900 rpm
